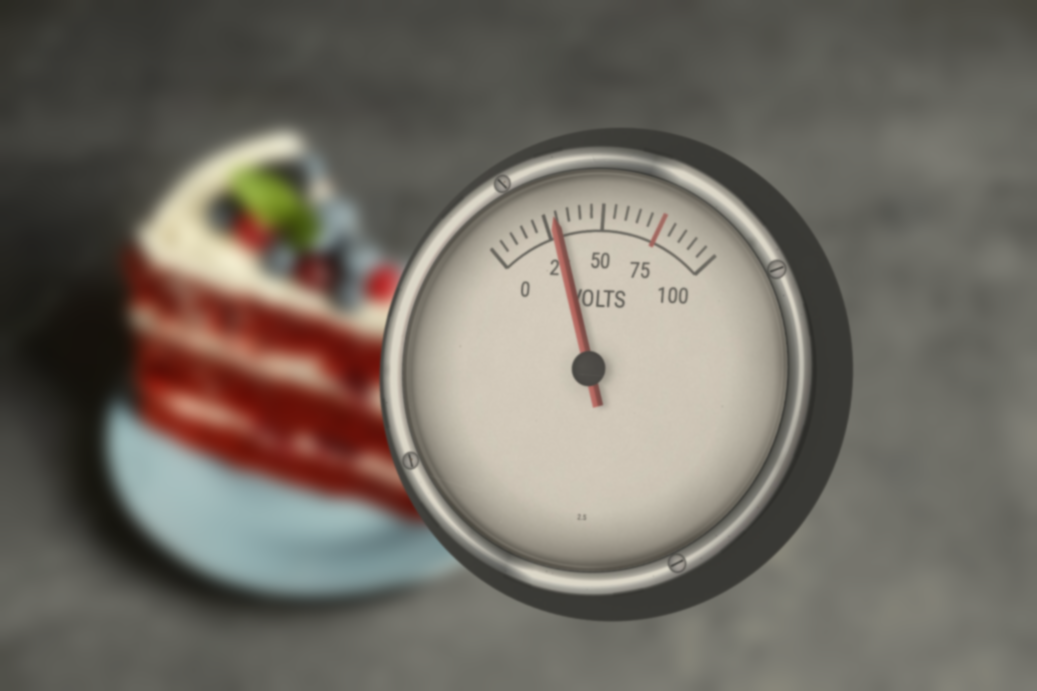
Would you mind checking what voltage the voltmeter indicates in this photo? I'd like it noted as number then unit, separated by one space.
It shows 30 V
